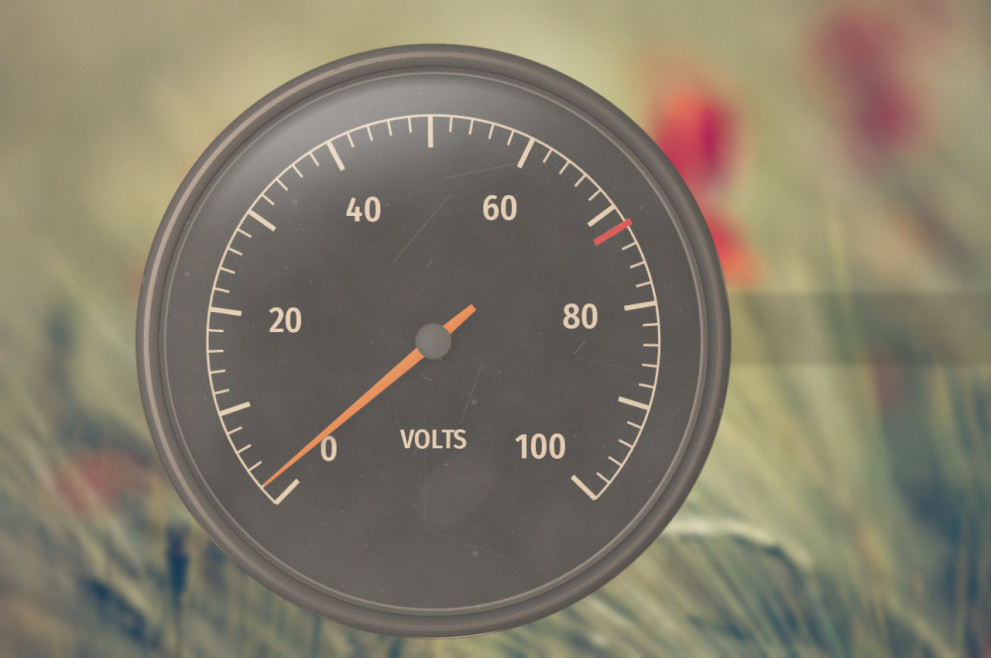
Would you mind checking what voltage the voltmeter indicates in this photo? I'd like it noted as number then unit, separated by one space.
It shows 2 V
